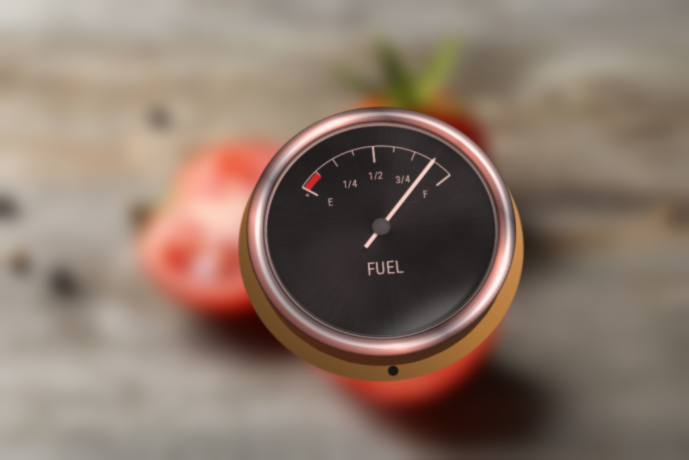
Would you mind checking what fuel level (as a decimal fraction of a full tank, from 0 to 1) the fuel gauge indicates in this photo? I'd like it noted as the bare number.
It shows 0.875
